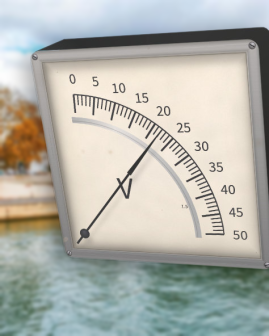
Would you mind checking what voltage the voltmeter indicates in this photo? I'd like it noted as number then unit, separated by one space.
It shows 22 V
